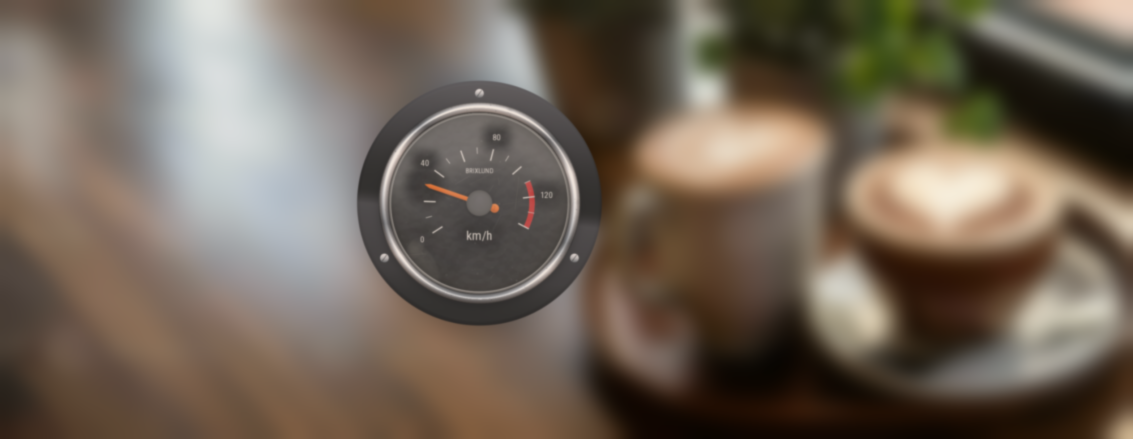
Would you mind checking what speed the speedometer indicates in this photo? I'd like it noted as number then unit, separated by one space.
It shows 30 km/h
